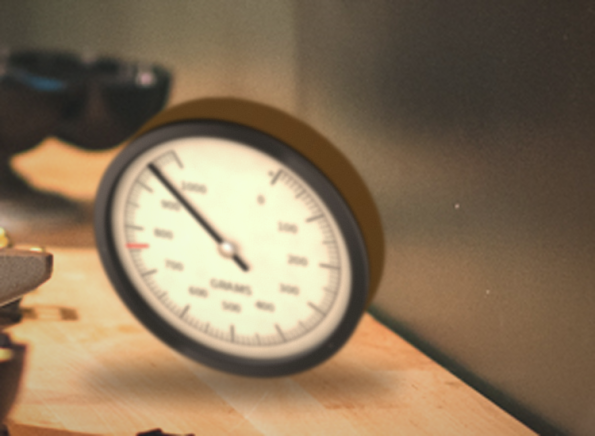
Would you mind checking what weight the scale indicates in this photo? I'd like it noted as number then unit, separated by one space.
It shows 950 g
